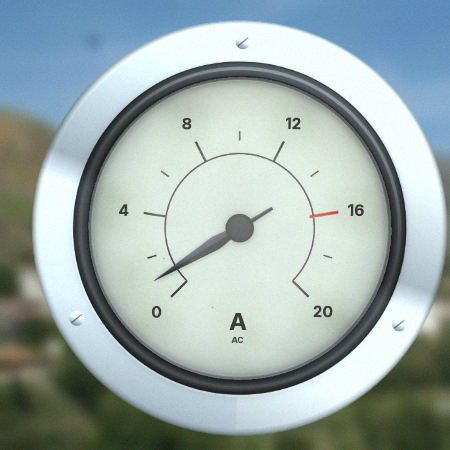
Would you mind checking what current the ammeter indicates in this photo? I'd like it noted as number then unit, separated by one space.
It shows 1 A
